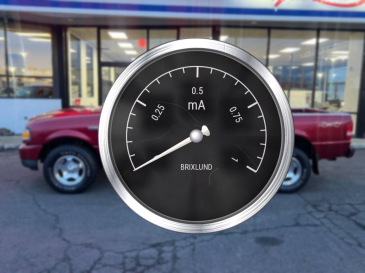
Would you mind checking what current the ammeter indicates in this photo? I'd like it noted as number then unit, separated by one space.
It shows 0 mA
